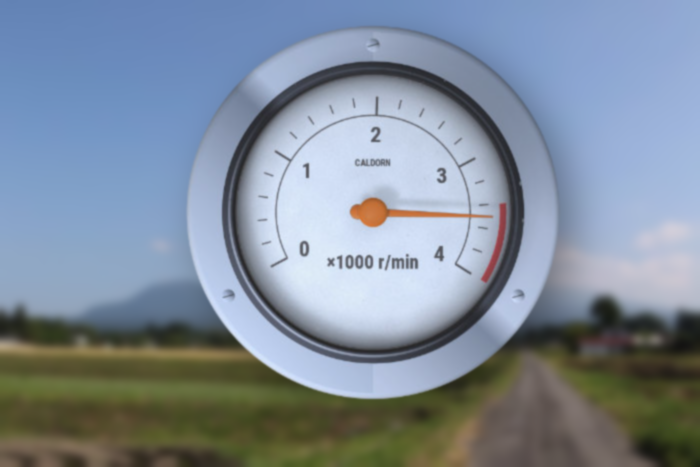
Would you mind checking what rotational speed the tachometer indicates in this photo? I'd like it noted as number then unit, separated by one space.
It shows 3500 rpm
